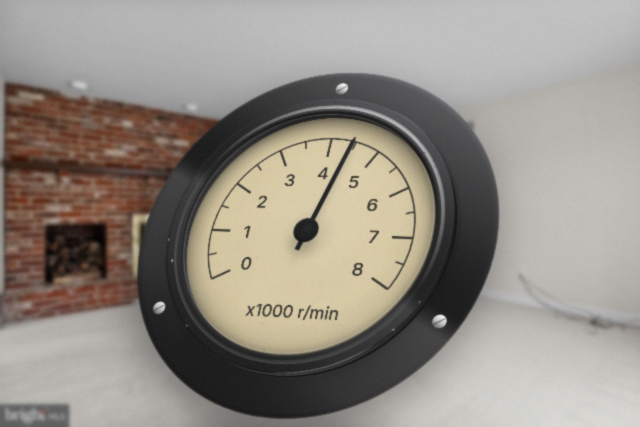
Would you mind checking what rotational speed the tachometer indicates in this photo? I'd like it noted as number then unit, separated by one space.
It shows 4500 rpm
